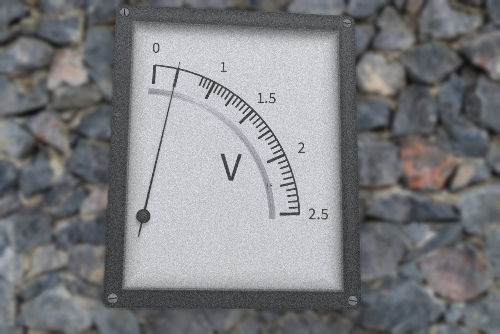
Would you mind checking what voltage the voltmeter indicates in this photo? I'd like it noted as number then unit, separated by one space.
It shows 0.5 V
